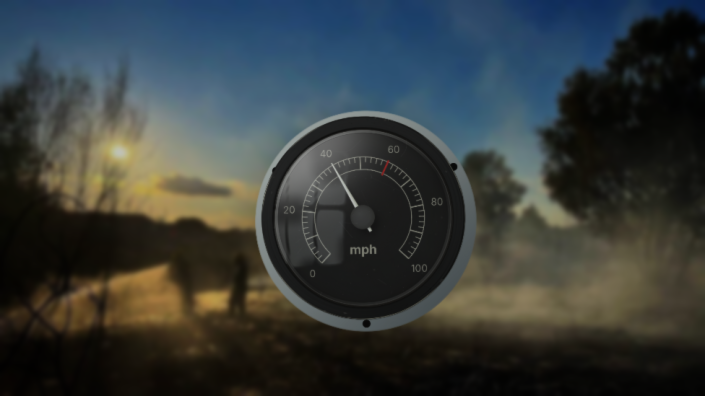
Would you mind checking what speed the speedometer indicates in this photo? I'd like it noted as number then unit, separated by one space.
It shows 40 mph
